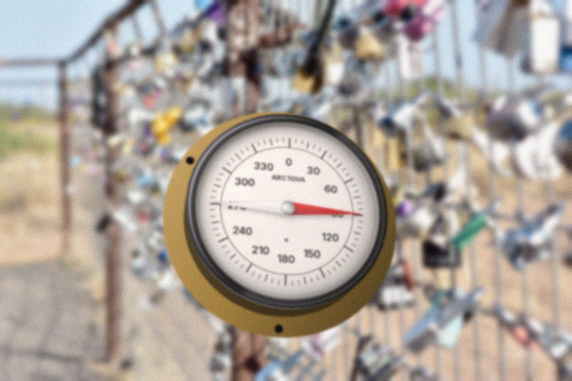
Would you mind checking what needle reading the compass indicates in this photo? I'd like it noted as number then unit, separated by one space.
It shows 90 °
